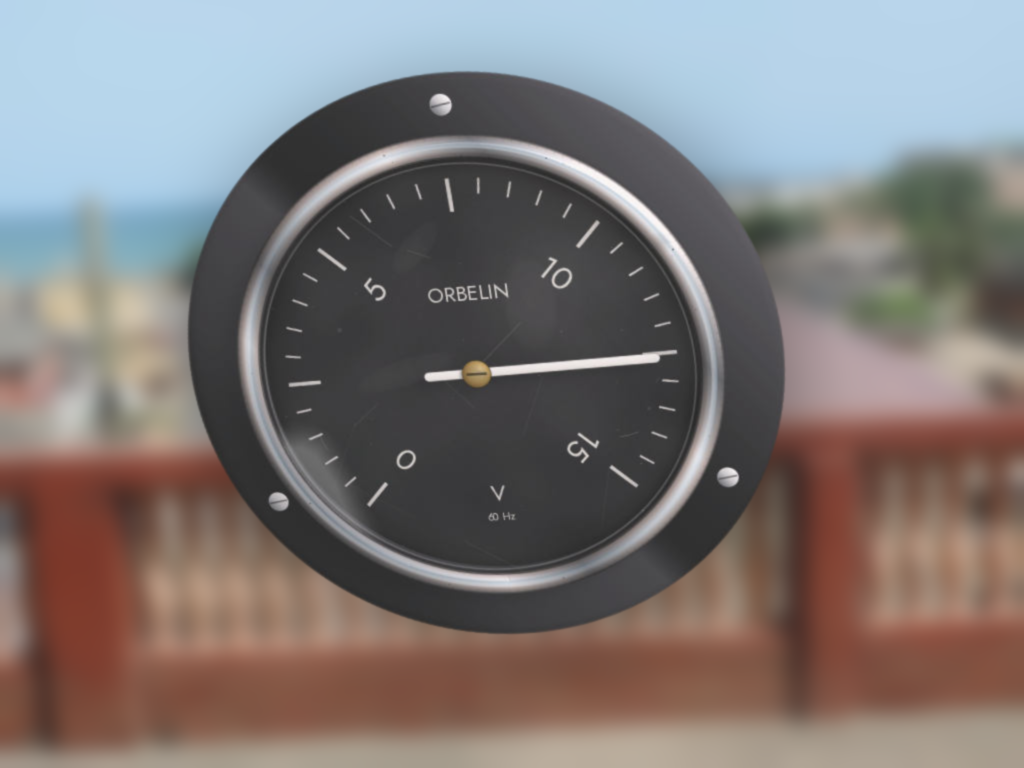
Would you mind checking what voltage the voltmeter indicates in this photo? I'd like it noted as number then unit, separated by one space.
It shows 12.5 V
